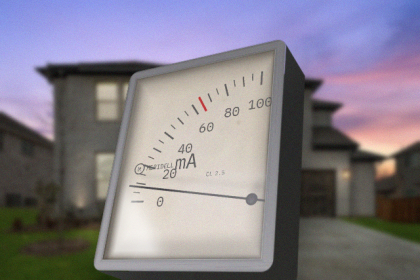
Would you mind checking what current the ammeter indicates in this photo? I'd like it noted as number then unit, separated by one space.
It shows 7.5 mA
